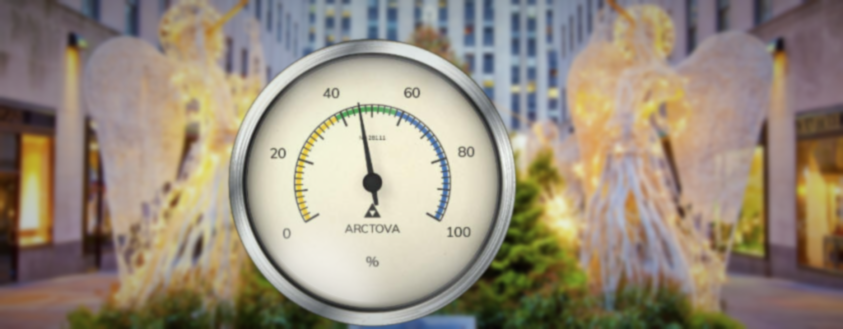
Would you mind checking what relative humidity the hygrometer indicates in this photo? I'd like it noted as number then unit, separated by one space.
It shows 46 %
